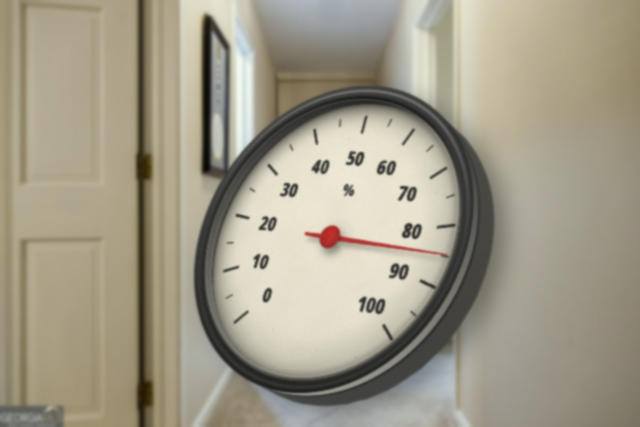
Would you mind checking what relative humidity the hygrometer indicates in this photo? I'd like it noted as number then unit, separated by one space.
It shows 85 %
